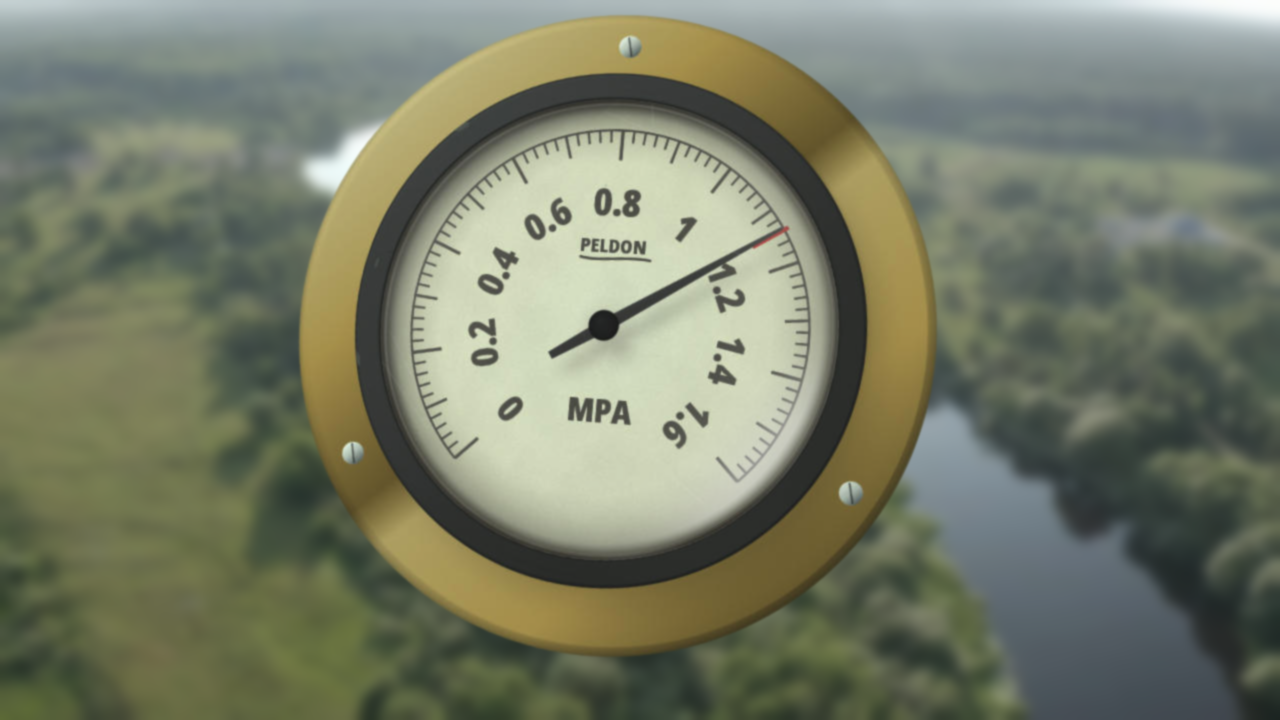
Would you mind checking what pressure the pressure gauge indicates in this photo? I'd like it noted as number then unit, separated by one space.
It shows 1.14 MPa
